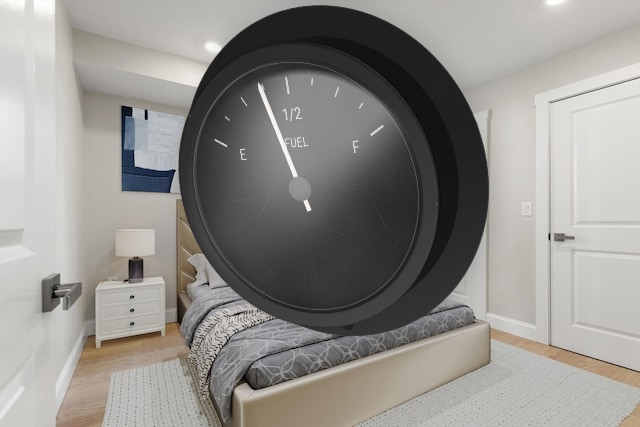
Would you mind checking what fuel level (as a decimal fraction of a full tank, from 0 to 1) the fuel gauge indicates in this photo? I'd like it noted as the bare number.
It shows 0.375
